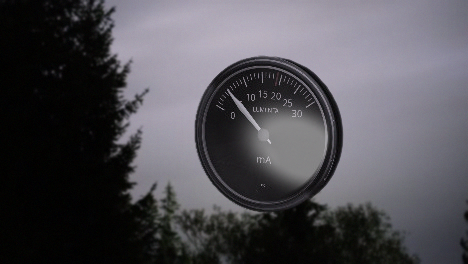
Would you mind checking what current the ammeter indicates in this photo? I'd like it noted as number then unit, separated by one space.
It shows 5 mA
